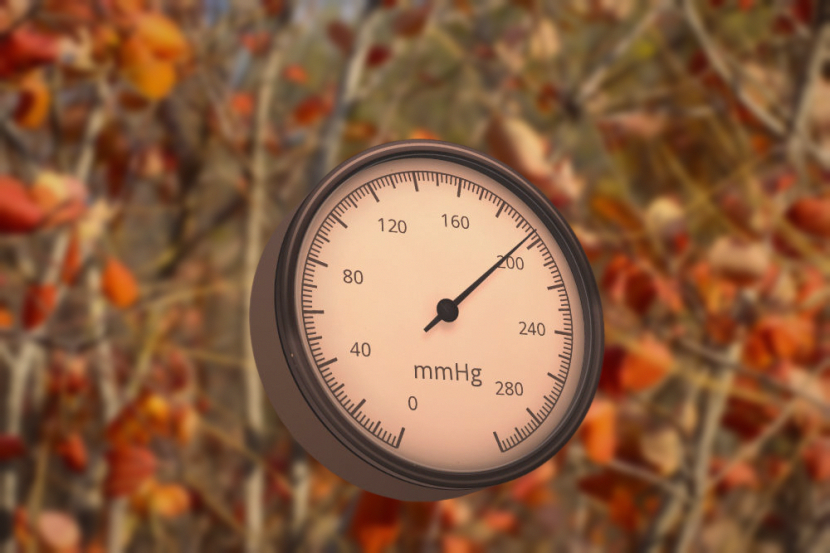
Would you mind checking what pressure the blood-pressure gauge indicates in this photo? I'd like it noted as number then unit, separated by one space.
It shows 196 mmHg
